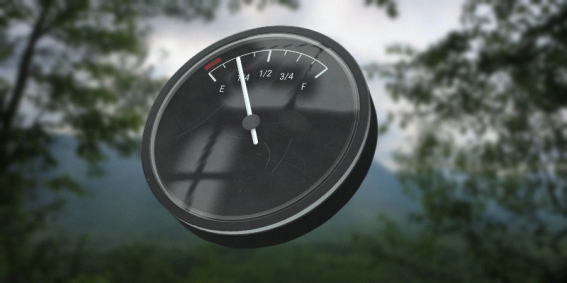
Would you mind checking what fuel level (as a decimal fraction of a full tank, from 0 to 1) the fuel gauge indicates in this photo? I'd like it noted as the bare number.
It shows 0.25
